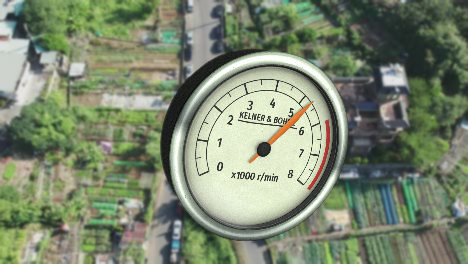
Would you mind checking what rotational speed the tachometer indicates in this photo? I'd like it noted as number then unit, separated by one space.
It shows 5250 rpm
